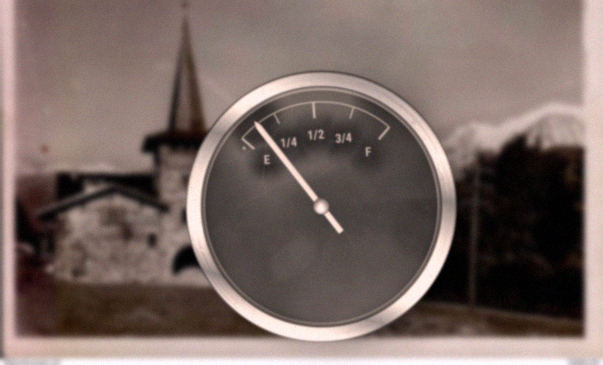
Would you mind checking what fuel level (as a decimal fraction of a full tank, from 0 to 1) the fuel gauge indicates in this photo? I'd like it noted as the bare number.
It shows 0.125
